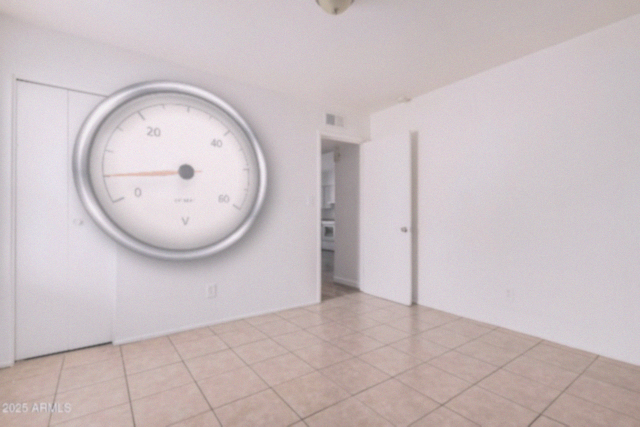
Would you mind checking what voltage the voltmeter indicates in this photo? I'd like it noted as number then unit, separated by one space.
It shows 5 V
